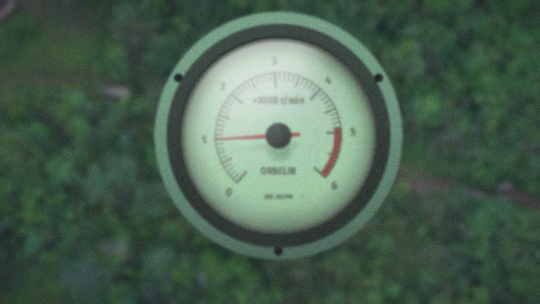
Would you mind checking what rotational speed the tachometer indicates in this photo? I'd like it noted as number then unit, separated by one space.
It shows 1000 rpm
